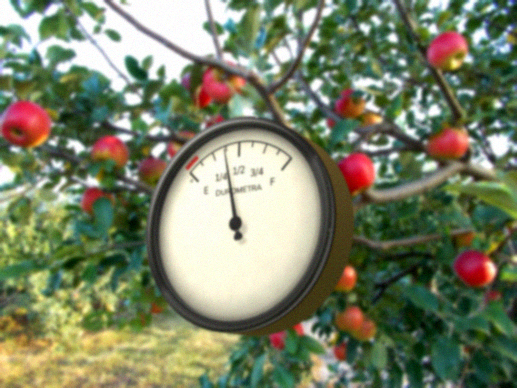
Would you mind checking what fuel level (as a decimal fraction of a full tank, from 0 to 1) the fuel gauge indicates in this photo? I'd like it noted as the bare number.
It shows 0.375
